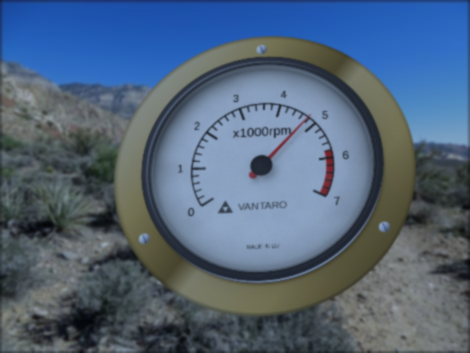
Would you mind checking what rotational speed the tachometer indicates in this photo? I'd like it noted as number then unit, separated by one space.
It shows 4800 rpm
